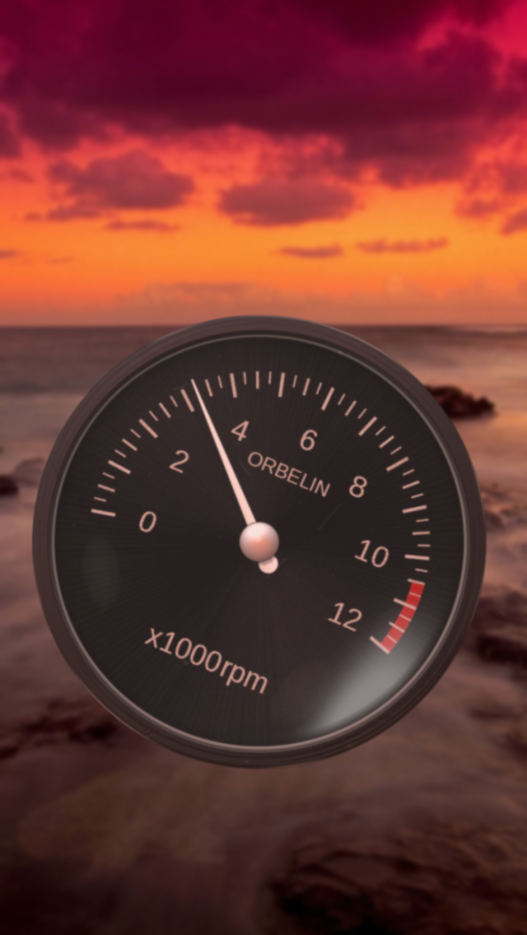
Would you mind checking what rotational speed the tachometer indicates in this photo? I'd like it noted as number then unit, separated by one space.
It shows 3250 rpm
